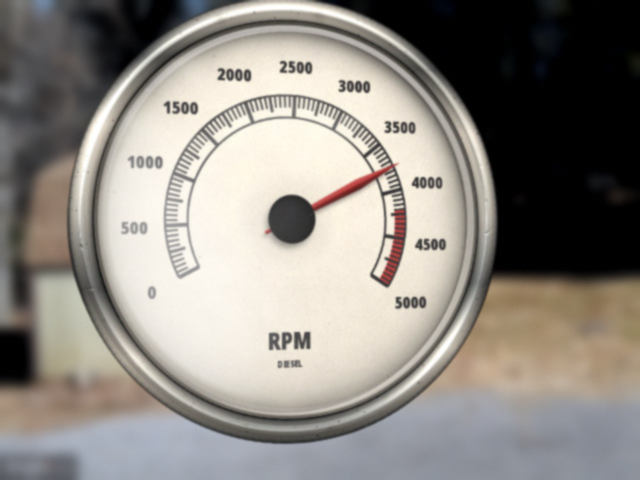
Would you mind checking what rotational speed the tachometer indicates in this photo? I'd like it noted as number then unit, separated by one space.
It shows 3750 rpm
